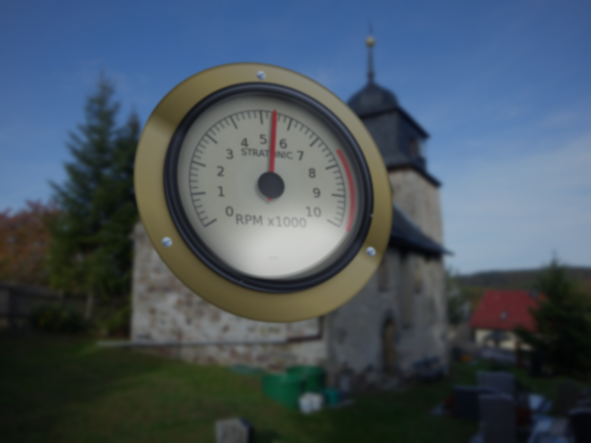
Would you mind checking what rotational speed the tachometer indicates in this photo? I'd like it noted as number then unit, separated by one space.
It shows 5400 rpm
